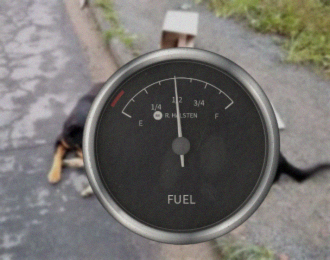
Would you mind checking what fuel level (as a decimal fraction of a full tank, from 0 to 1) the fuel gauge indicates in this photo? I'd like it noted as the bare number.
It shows 0.5
